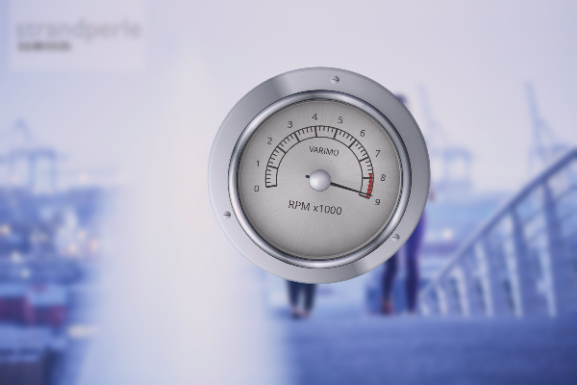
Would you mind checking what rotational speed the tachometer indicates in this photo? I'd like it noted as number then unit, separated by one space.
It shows 8800 rpm
